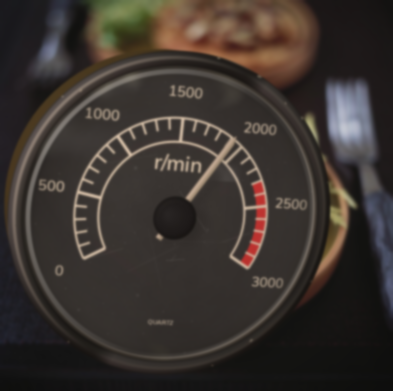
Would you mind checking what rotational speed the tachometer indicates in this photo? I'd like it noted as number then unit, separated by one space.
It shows 1900 rpm
